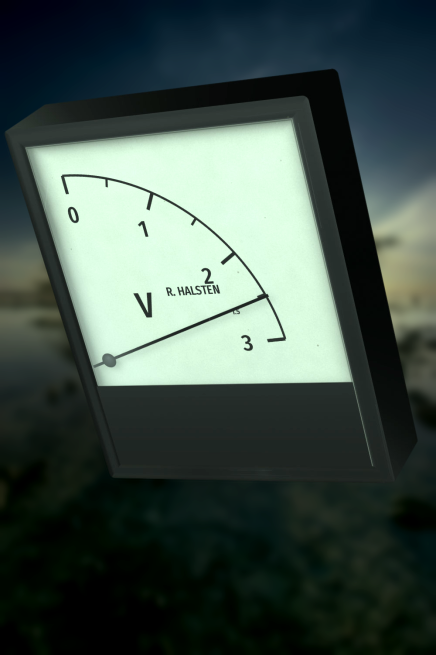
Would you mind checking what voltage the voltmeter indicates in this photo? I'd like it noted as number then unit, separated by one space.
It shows 2.5 V
